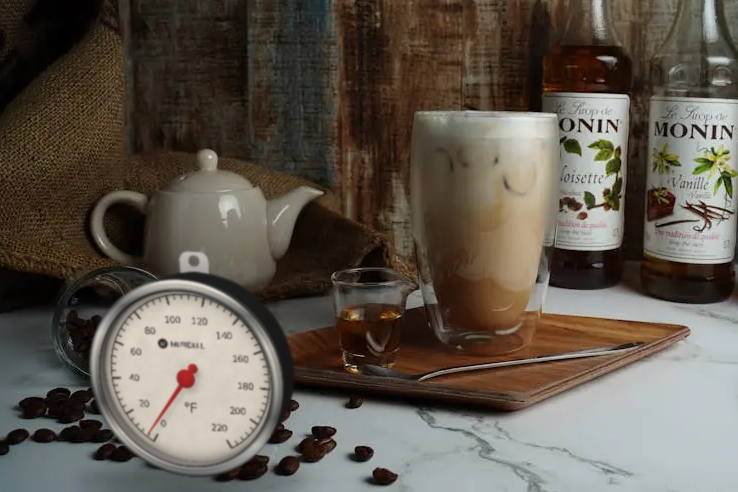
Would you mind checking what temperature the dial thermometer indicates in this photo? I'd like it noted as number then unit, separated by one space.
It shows 4 °F
